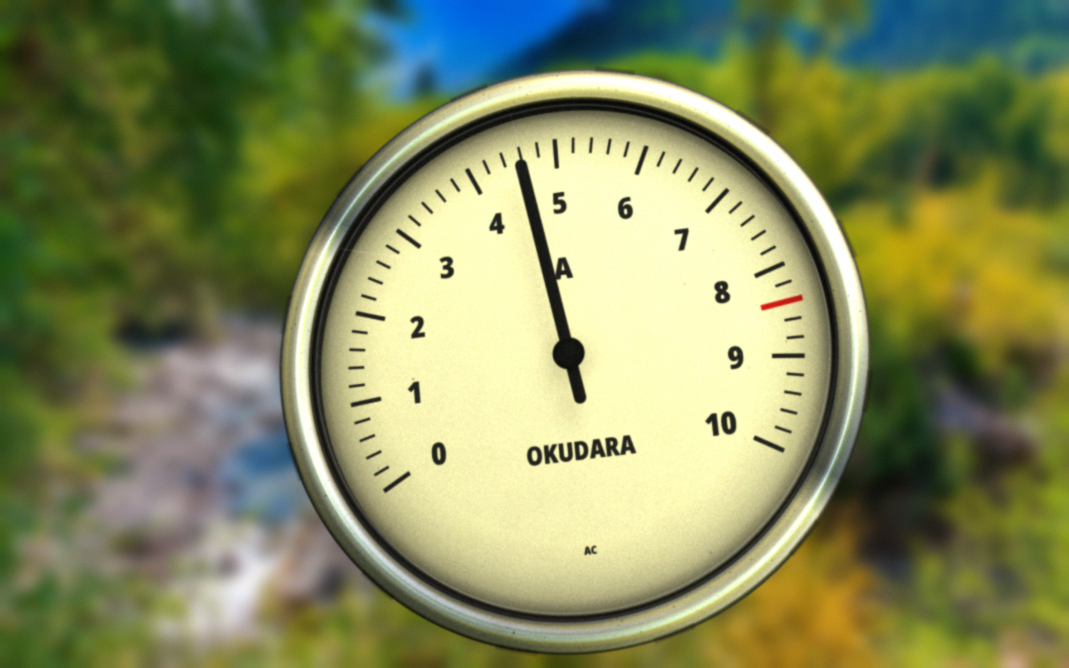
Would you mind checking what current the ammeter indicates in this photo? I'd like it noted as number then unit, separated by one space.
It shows 4.6 A
